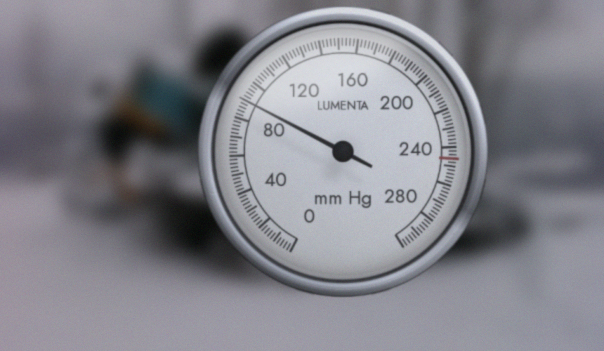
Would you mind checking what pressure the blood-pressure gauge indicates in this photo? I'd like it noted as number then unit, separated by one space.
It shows 90 mmHg
